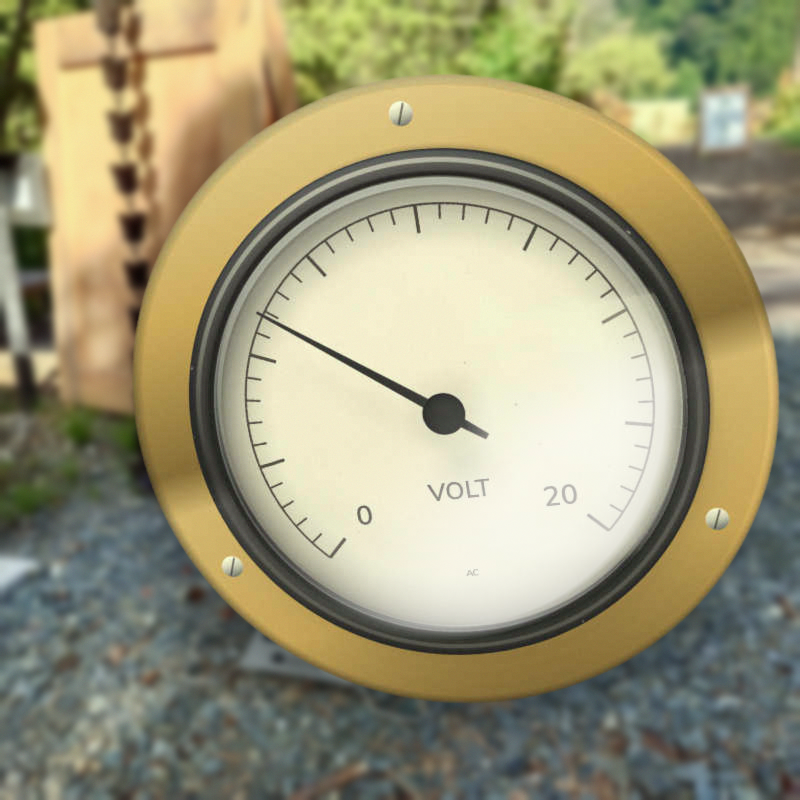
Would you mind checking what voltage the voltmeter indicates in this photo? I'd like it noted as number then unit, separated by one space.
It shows 6 V
